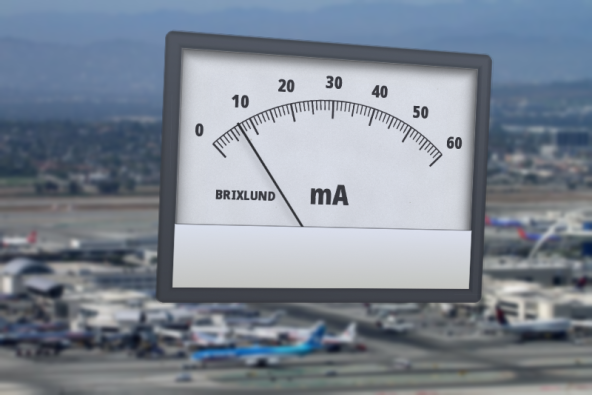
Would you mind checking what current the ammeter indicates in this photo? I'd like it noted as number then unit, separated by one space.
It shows 7 mA
